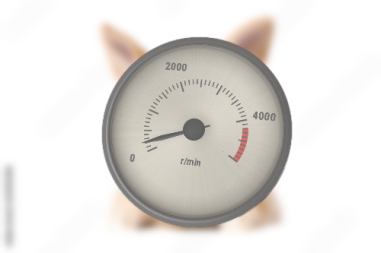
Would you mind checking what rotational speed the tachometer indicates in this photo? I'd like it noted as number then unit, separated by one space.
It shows 200 rpm
